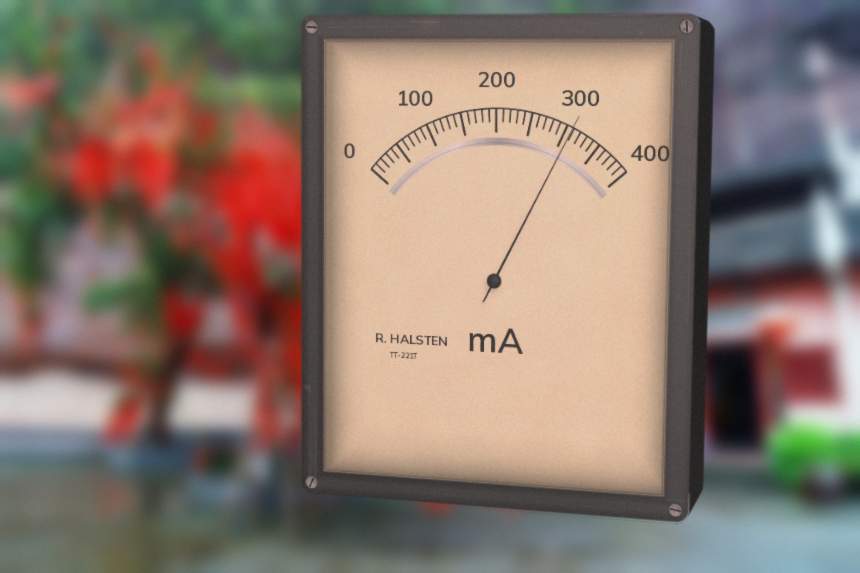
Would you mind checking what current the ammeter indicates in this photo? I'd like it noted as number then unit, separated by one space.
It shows 310 mA
